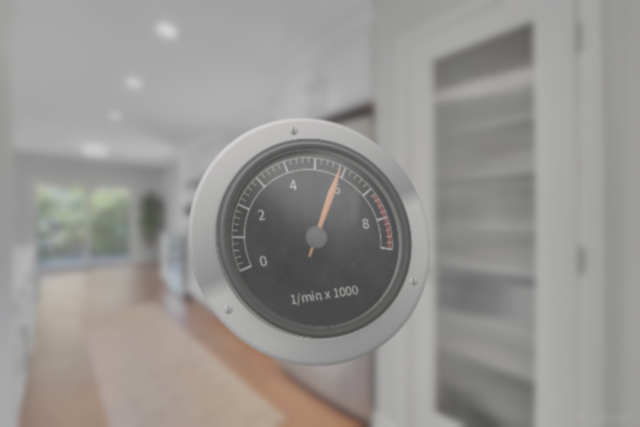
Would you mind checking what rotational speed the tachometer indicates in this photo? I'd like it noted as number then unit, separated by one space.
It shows 5800 rpm
